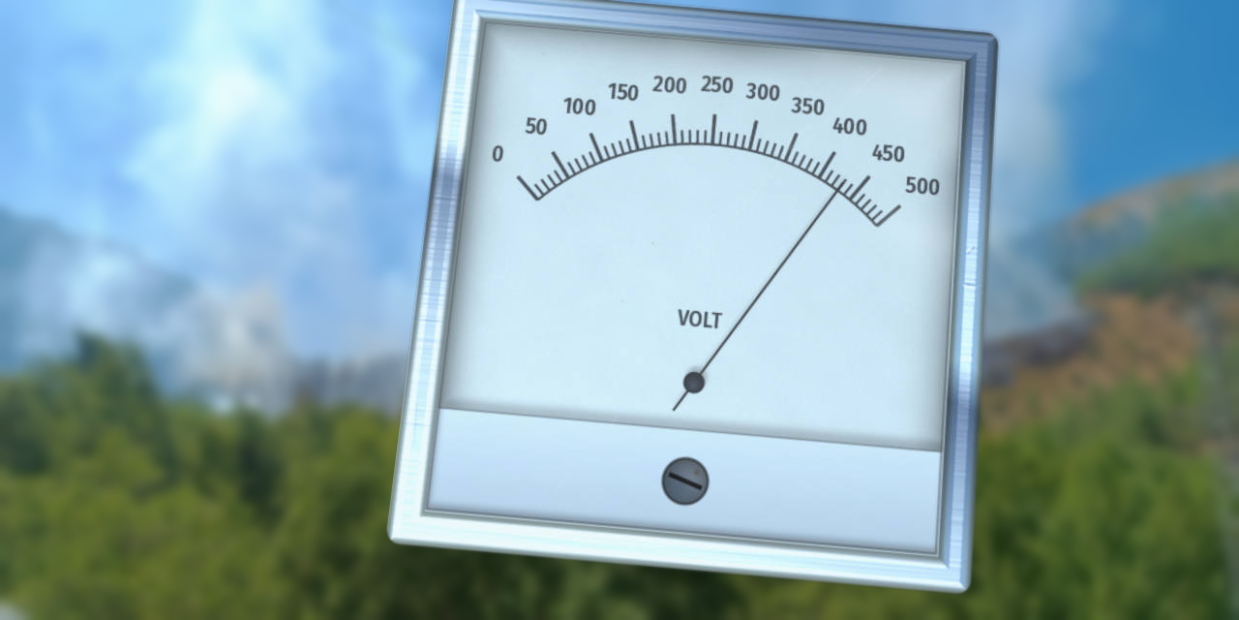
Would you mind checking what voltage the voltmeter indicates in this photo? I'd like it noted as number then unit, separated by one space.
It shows 430 V
